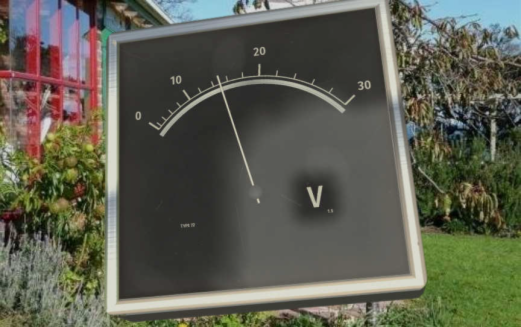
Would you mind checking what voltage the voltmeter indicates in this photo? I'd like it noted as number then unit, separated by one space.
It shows 15 V
